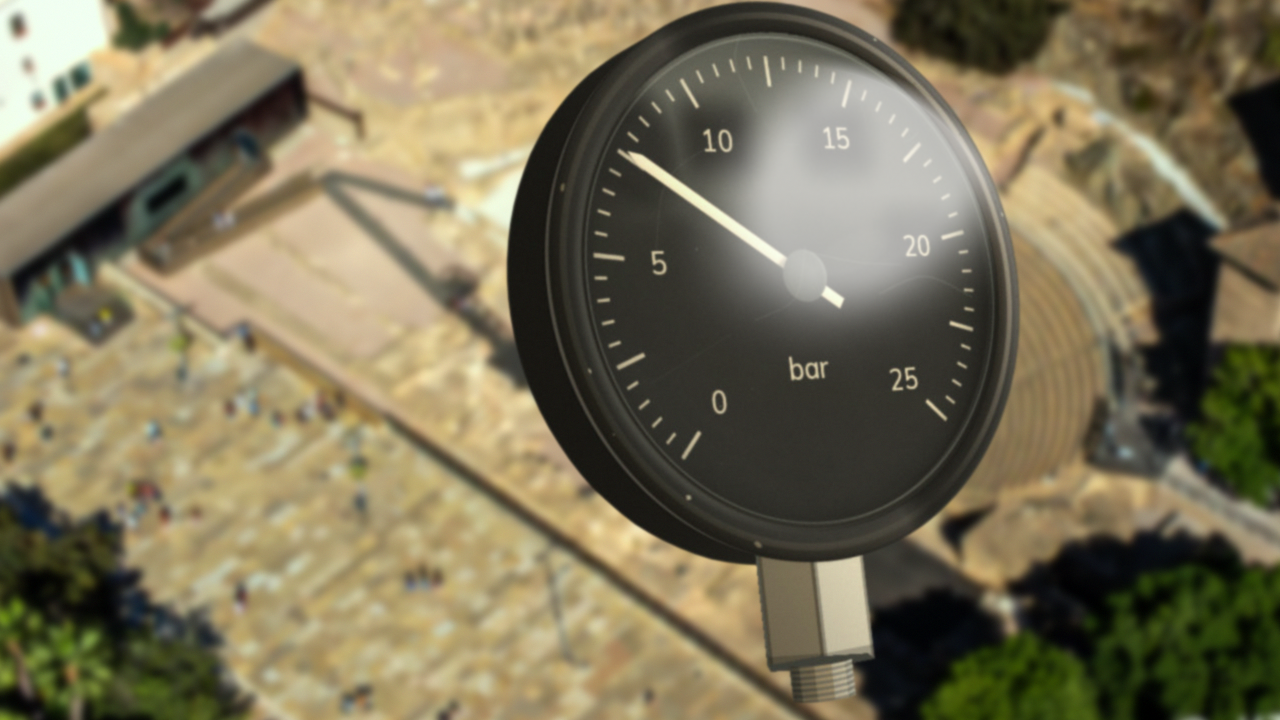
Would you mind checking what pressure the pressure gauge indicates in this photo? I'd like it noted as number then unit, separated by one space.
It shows 7.5 bar
